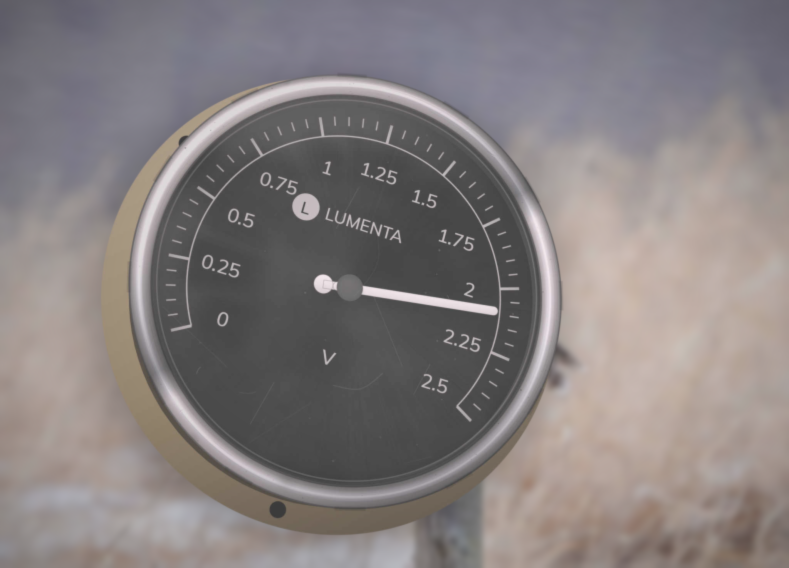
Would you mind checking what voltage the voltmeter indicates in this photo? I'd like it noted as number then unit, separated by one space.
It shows 2.1 V
